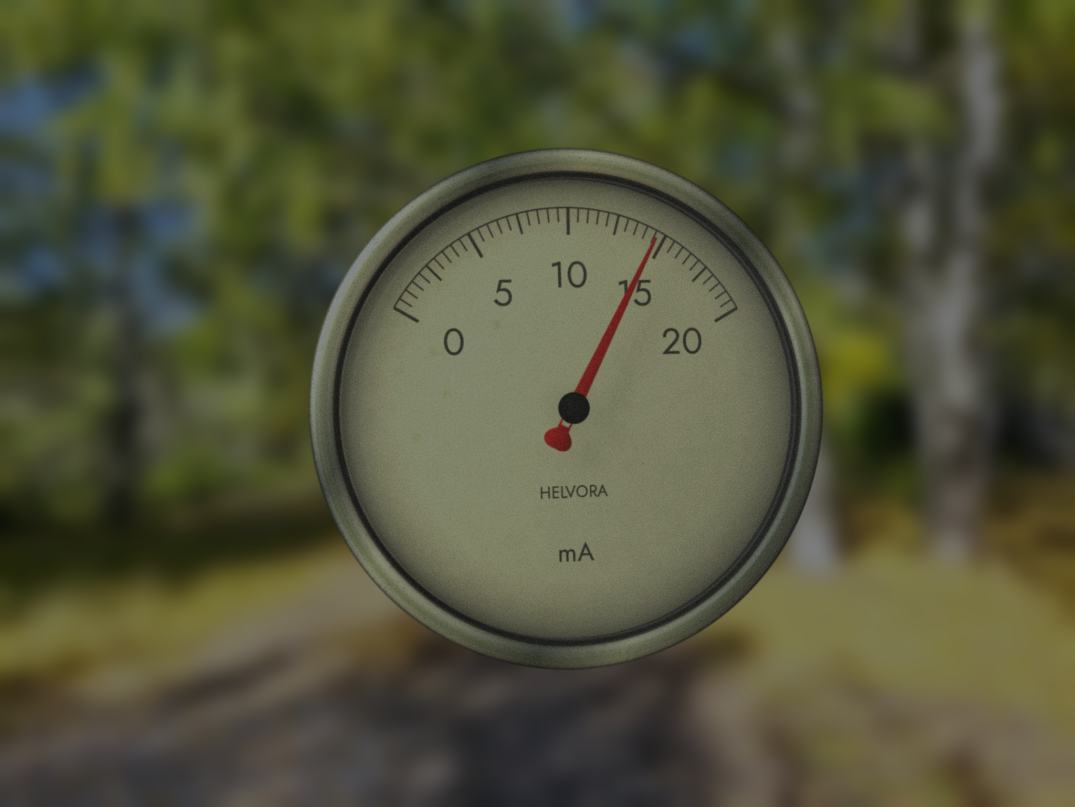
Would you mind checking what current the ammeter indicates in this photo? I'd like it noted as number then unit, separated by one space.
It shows 14.5 mA
